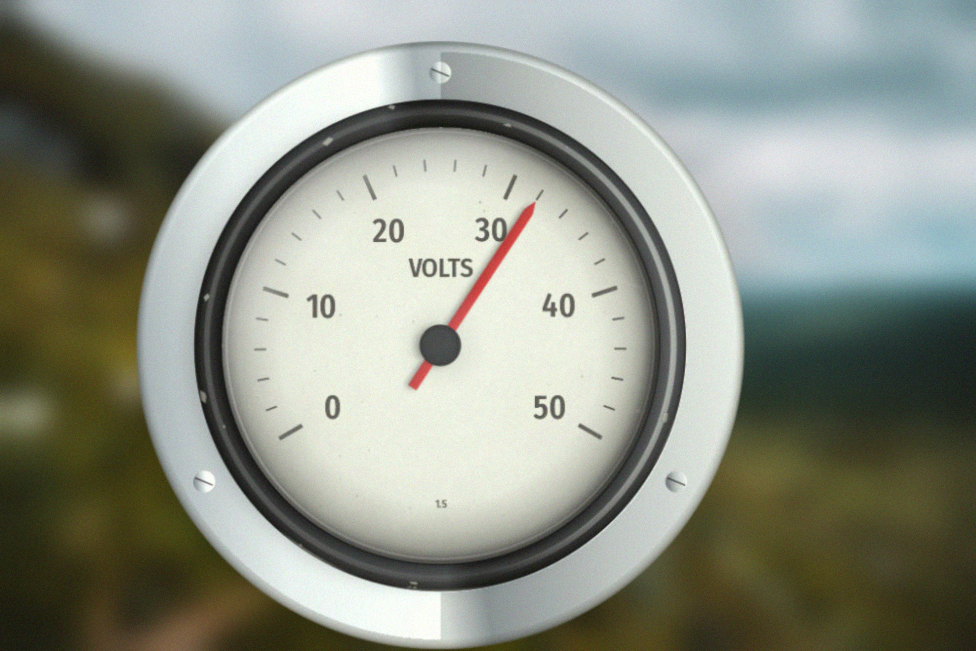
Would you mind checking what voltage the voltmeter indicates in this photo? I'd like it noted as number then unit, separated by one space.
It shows 32 V
